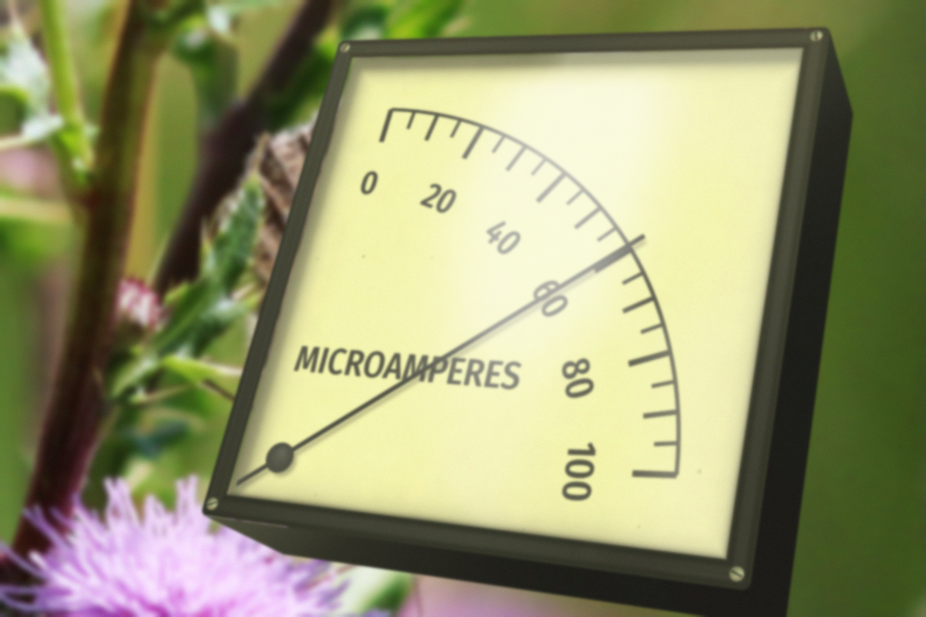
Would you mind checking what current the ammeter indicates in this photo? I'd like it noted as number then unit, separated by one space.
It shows 60 µA
